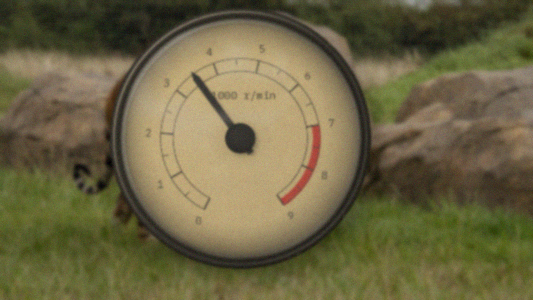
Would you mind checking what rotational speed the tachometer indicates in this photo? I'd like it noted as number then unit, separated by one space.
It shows 3500 rpm
